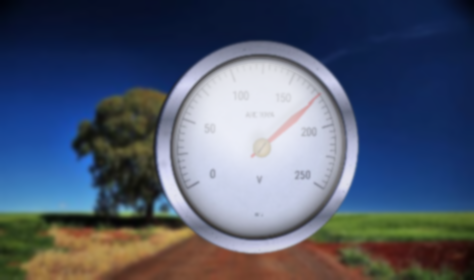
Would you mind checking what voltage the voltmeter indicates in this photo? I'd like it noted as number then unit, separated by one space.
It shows 175 V
